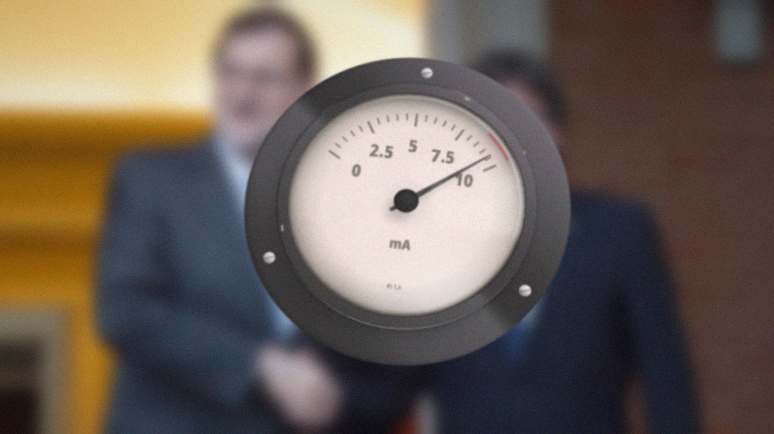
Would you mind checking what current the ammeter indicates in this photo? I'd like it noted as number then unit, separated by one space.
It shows 9.5 mA
